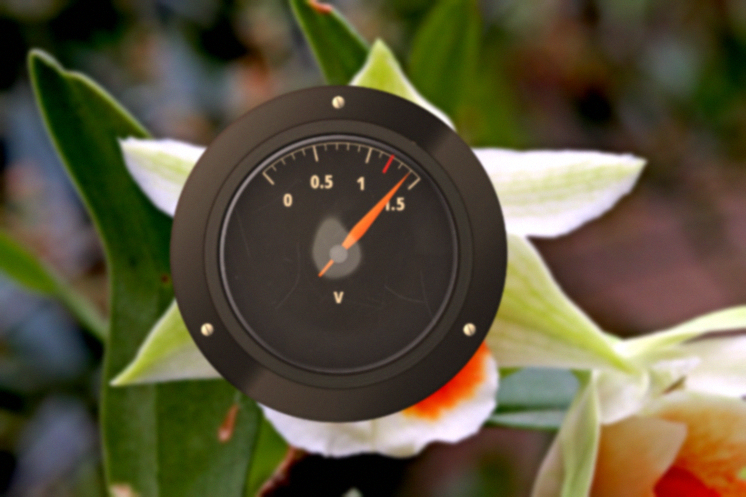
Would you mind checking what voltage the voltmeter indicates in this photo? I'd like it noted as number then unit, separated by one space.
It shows 1.4 V
